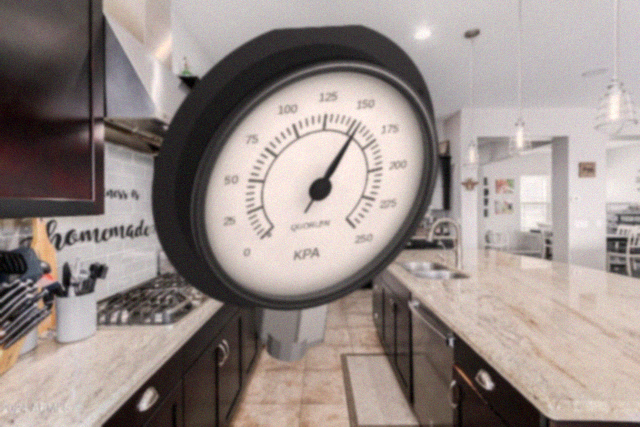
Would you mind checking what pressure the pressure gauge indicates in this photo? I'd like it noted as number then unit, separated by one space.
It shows 150 kPa
